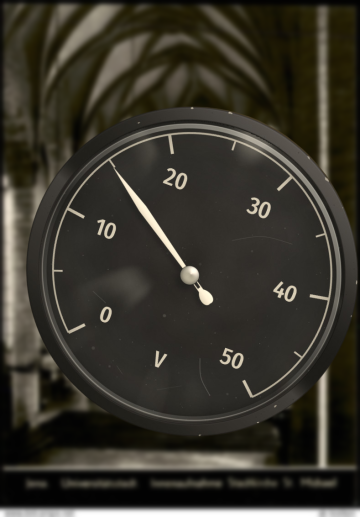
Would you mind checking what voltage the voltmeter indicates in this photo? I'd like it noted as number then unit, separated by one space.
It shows 15 V
